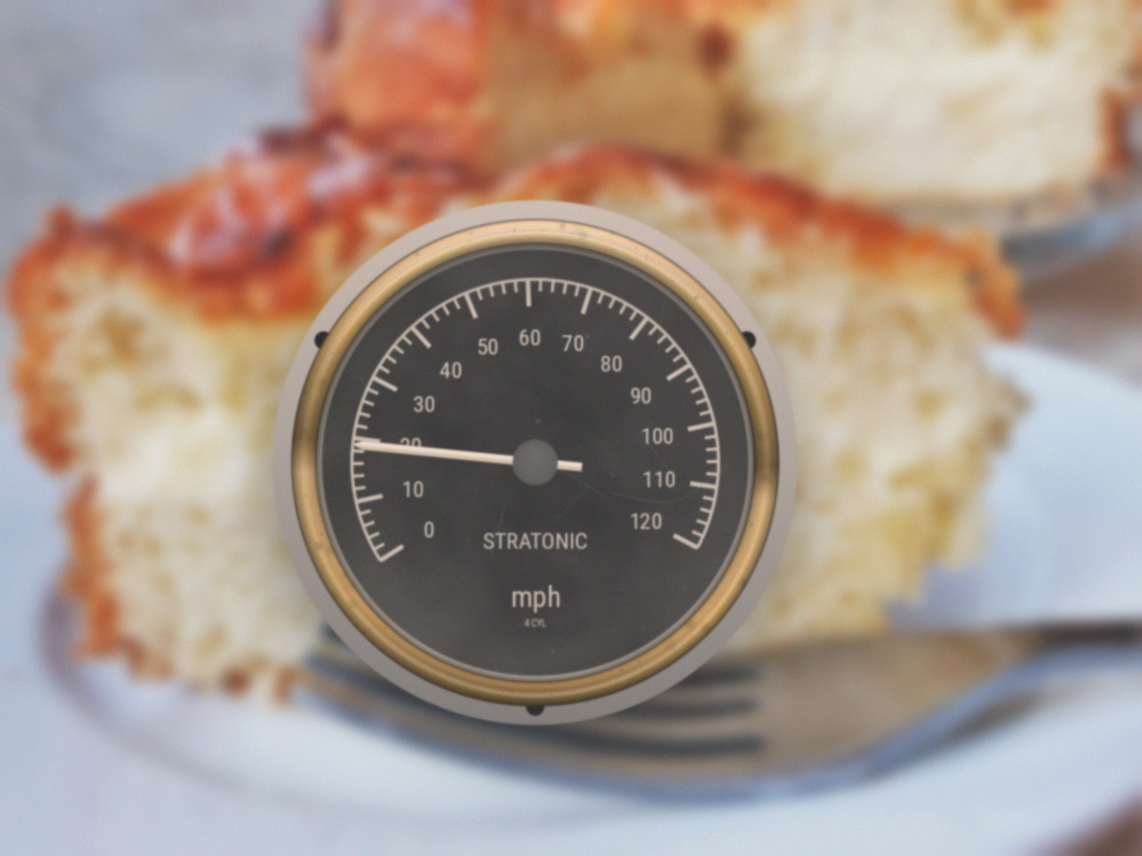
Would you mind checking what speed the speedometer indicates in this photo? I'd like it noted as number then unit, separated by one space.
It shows 19 mph
